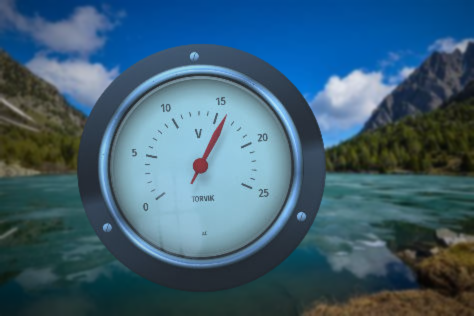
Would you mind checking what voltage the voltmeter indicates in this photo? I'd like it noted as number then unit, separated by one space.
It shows 16 V
